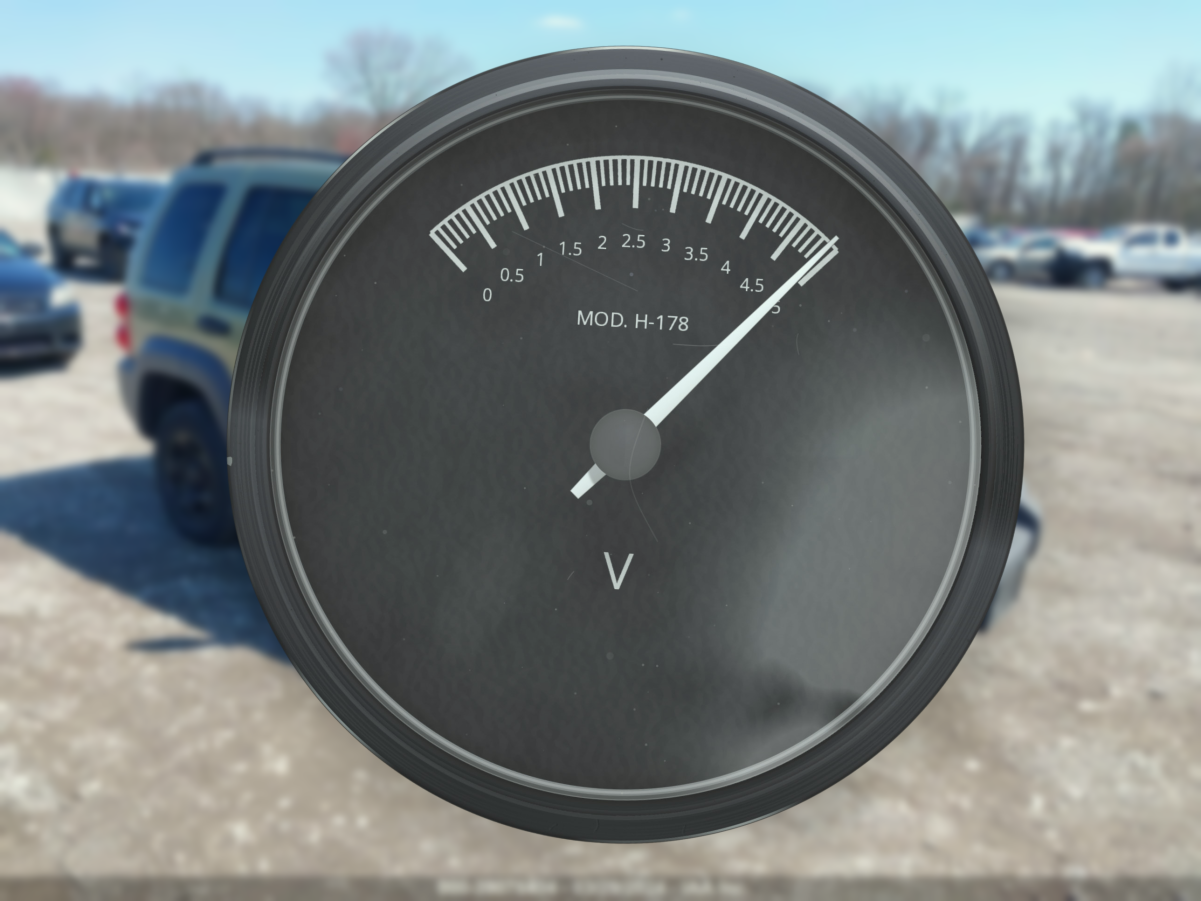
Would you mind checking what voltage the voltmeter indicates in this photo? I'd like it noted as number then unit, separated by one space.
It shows 4.9 V
